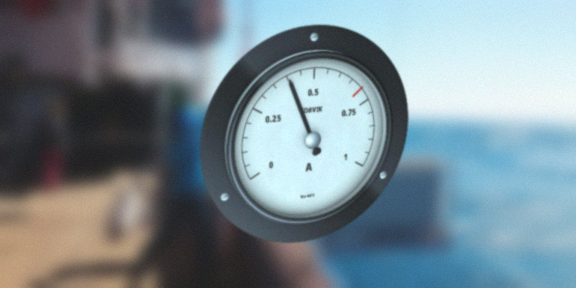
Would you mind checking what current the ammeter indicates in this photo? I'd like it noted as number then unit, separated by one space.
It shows 0.4 A
